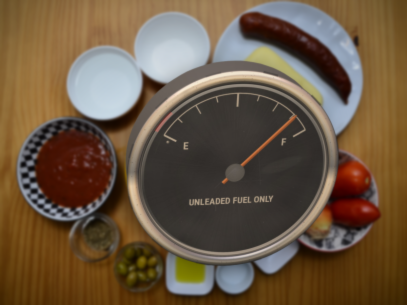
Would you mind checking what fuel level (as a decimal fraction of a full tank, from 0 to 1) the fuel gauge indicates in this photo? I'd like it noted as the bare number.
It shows 0.875
